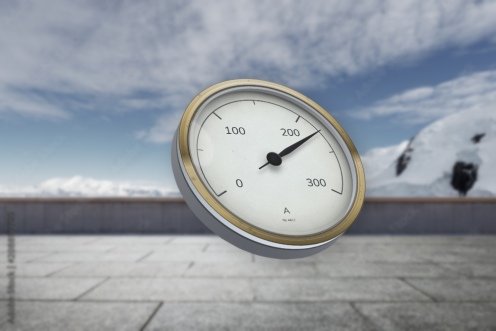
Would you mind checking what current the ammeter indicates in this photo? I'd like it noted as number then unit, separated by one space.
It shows 225 A
